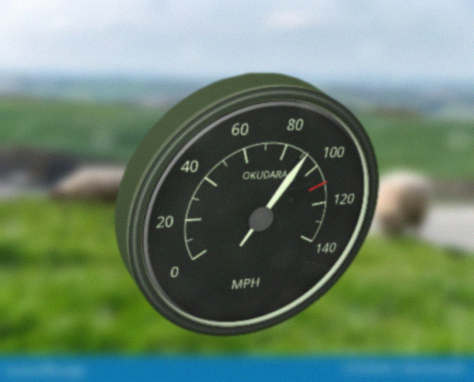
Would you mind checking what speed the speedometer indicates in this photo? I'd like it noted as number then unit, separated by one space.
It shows 90 mph
